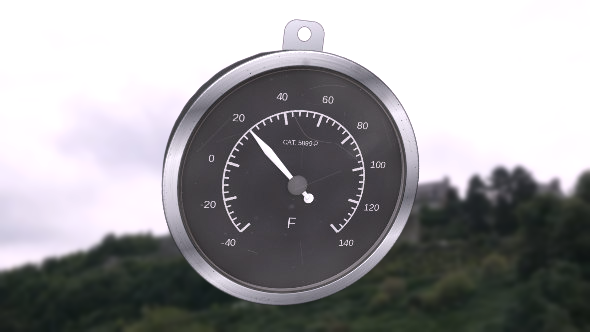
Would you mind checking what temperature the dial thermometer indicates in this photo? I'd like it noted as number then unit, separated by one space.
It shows 20 °F
